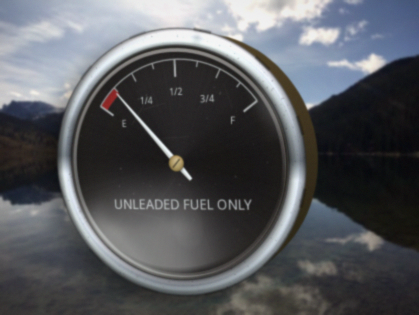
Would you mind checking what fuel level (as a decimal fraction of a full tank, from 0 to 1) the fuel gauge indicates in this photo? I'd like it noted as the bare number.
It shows 0.125
